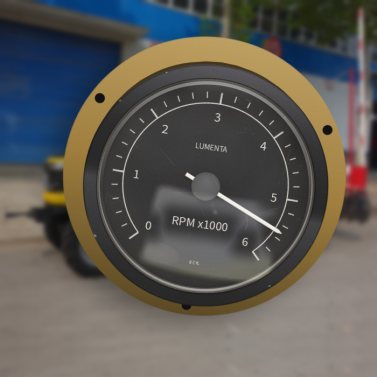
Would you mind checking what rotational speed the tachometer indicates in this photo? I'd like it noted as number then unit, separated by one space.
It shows 5500 rpm
